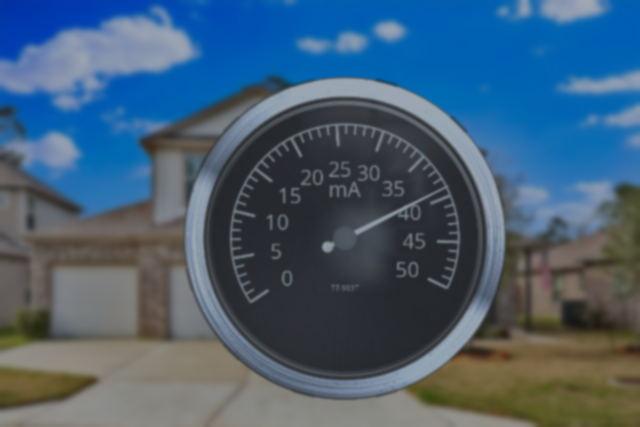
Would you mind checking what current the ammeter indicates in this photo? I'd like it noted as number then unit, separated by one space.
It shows 39 mA
